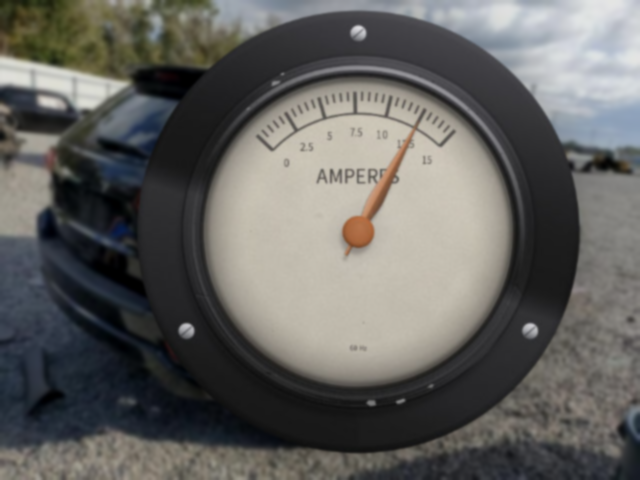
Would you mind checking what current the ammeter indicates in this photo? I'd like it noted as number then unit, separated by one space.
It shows 12.5 A
